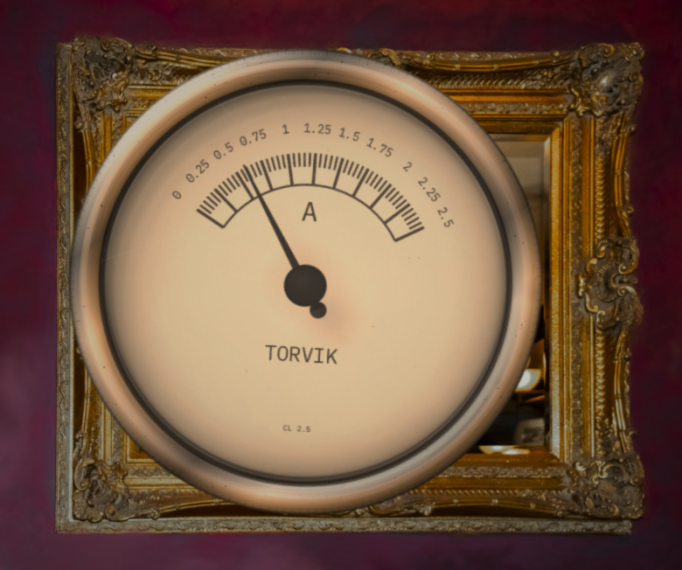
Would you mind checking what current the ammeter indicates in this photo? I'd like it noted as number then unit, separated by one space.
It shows 0.6 A
